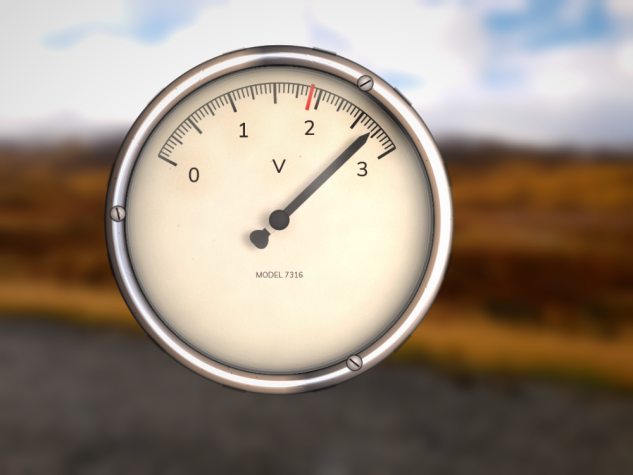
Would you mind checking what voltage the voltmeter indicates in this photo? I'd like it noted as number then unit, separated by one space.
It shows 2.7 V
